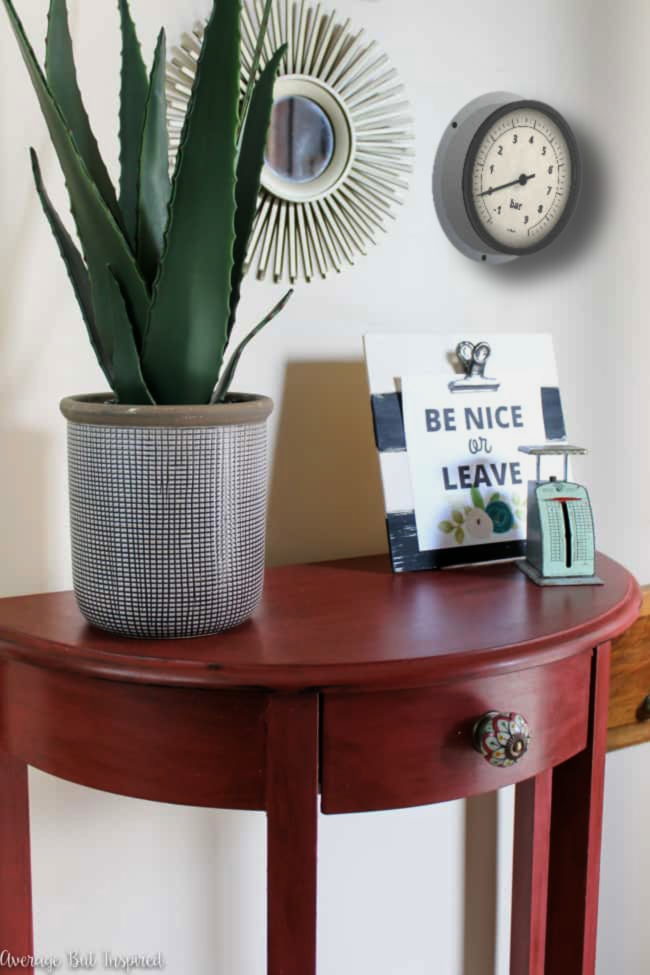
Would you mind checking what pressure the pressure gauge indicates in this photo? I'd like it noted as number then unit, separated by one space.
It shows 0 bar
